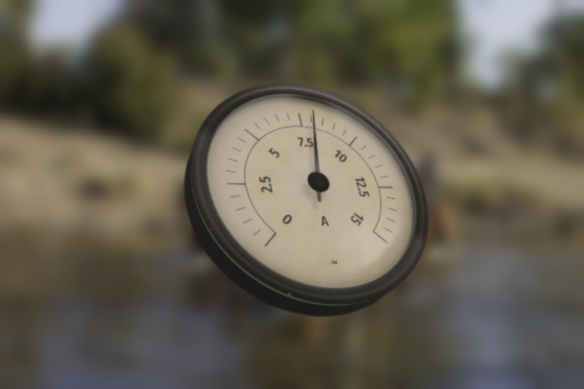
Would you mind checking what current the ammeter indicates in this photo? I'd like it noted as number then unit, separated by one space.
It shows 8 A
